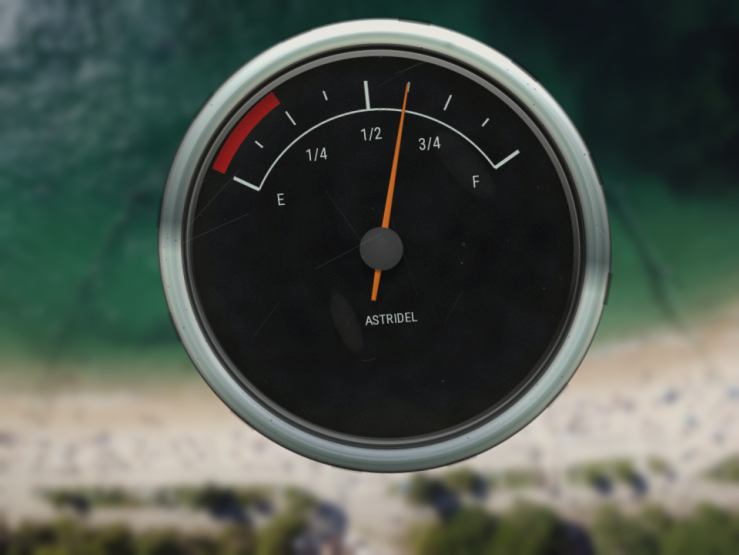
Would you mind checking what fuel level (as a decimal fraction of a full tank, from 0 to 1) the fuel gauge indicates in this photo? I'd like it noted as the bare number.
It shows 0.625
